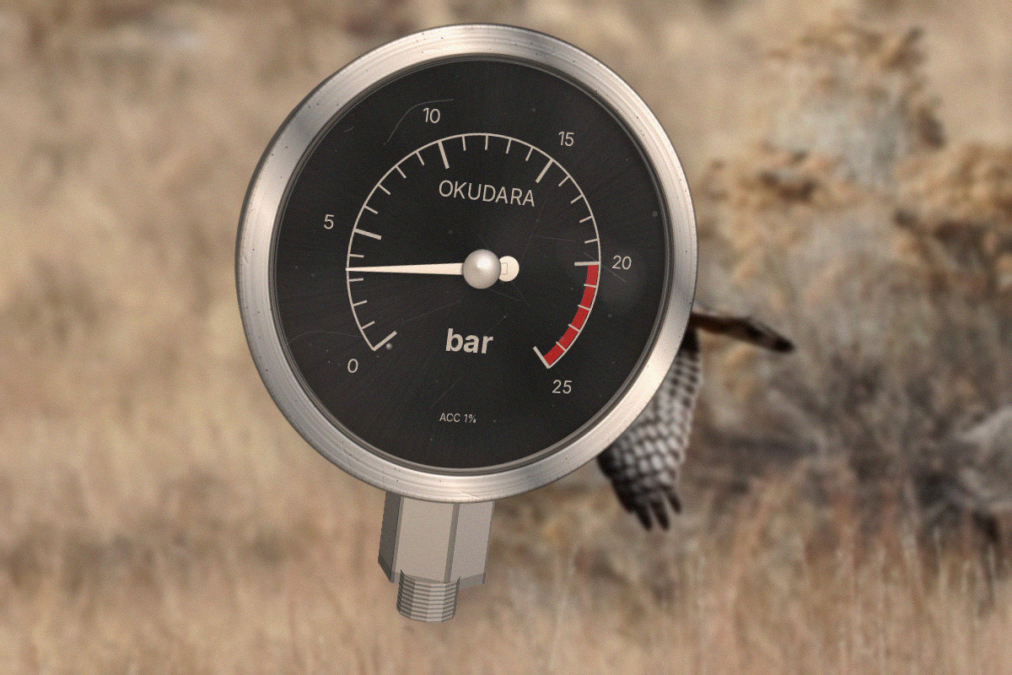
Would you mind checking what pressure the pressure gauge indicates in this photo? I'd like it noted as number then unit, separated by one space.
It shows 3.5 bar
